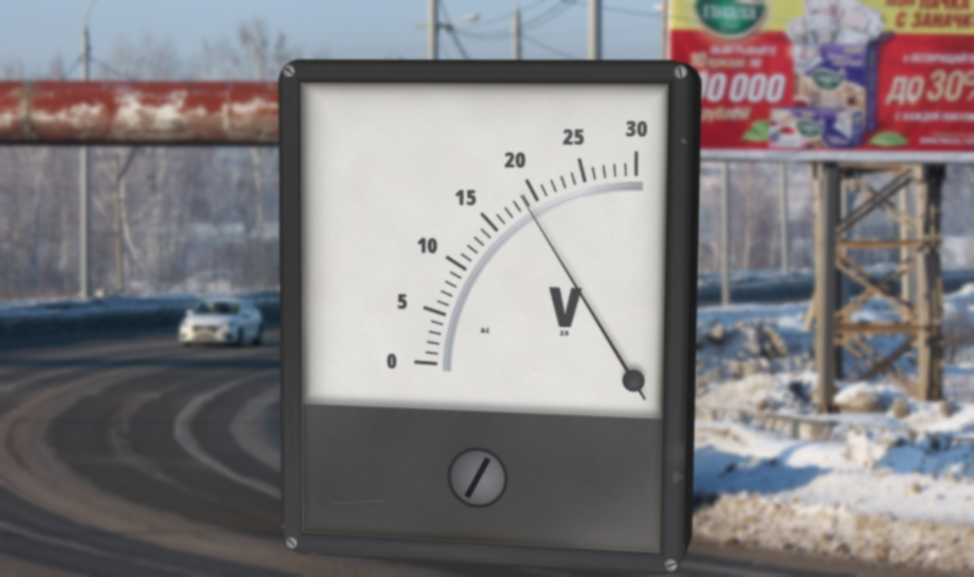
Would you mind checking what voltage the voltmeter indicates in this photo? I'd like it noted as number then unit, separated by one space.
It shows 19 V
